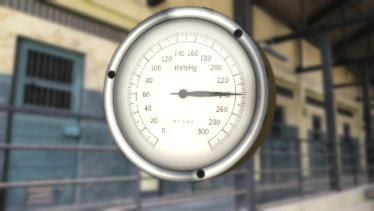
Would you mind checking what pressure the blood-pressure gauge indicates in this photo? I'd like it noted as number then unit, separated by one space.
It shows 240 mmHg
